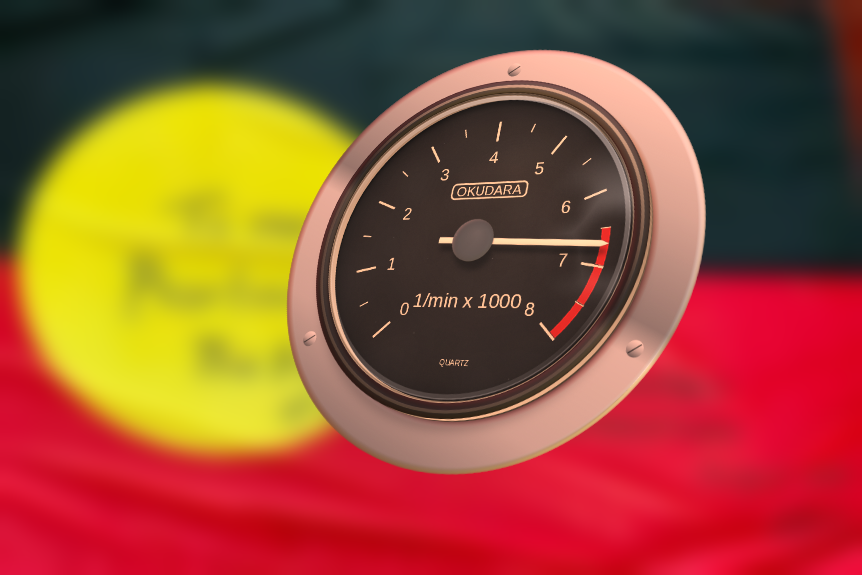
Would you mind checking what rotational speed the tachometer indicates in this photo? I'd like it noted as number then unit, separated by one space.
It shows 6750 rpm
